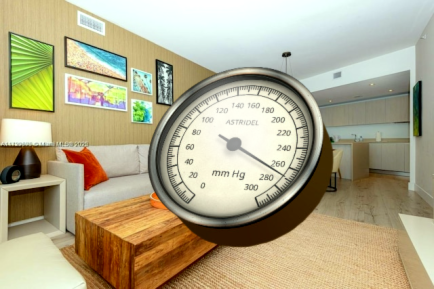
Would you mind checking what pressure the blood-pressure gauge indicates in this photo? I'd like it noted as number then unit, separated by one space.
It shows 270 mmHg
